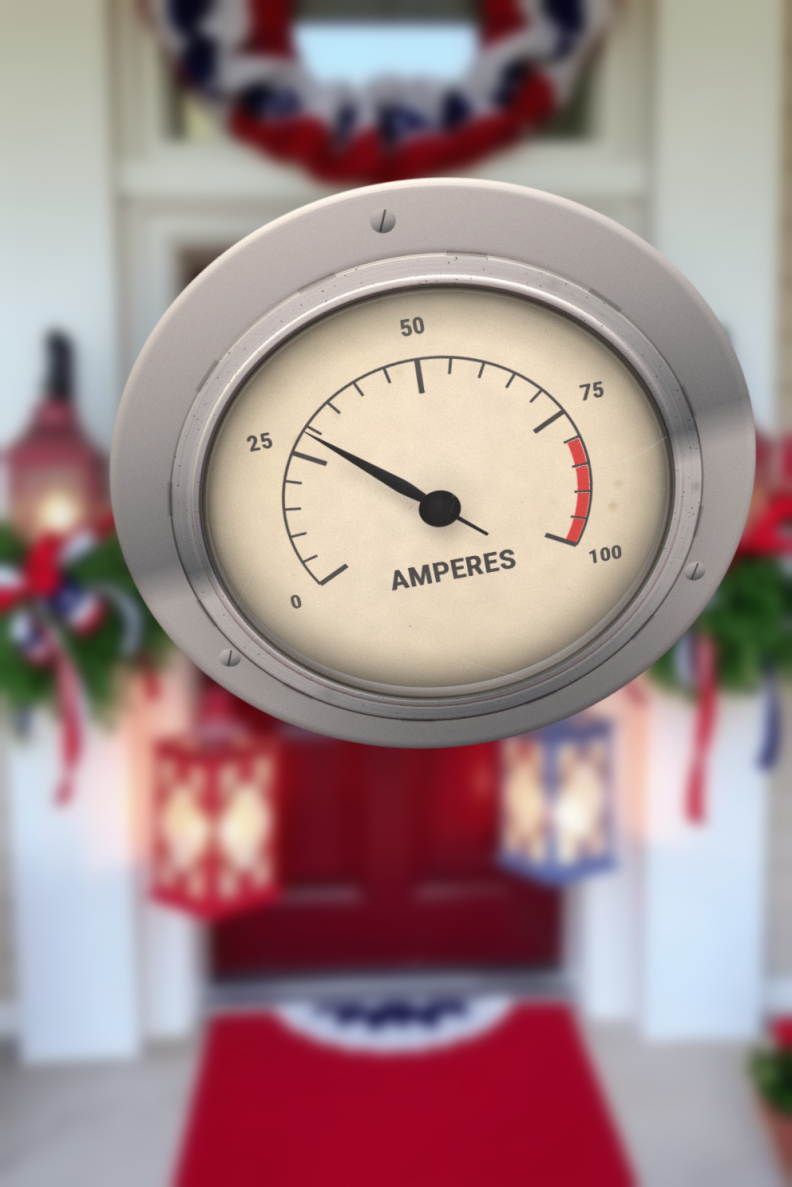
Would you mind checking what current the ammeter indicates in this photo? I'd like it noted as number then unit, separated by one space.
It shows 30 A
